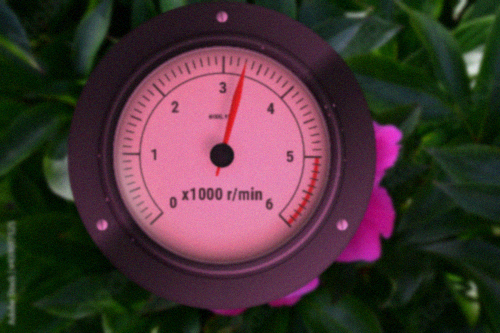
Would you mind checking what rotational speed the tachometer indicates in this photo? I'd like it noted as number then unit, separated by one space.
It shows 3300 rpm
